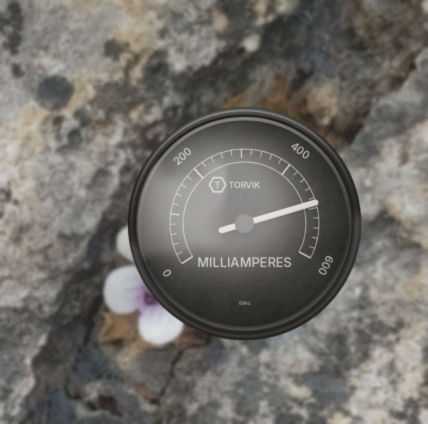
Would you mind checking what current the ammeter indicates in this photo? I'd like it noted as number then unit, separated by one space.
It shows 490 mA
